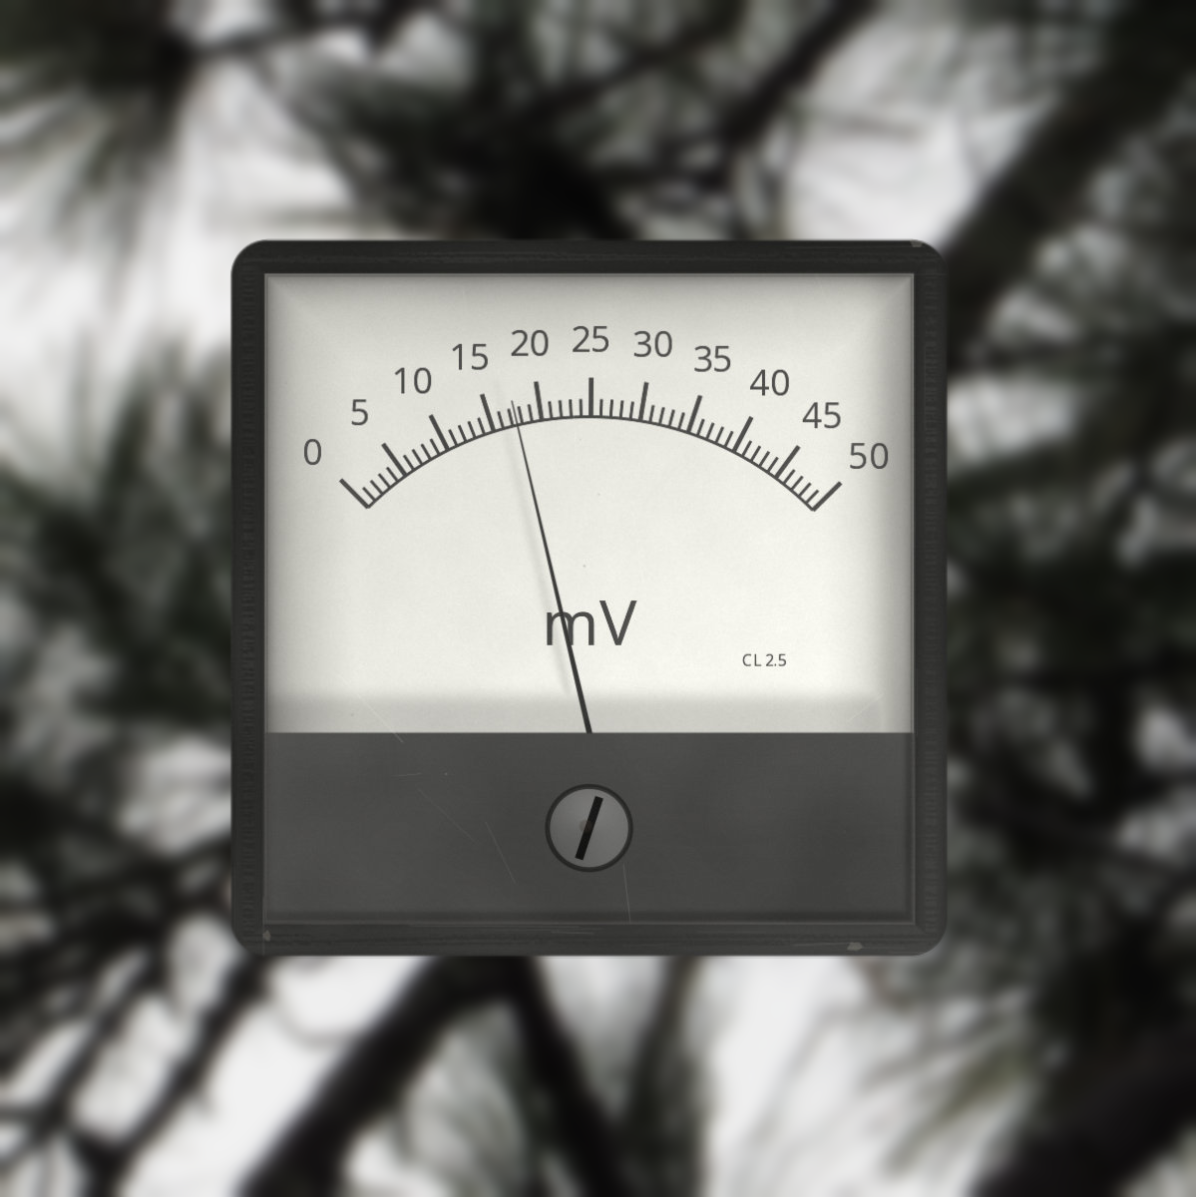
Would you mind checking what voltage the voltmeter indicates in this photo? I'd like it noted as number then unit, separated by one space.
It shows 17.5 mV
